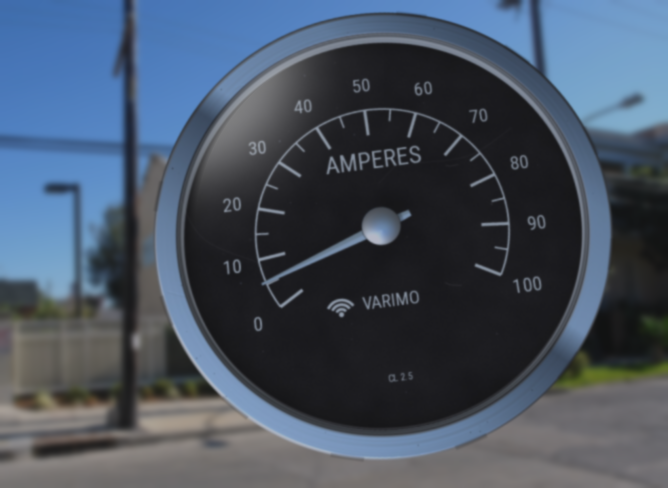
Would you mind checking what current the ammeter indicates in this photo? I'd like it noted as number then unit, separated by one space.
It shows 5 A
